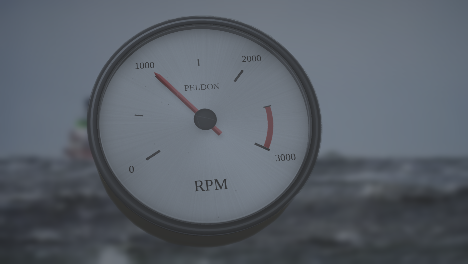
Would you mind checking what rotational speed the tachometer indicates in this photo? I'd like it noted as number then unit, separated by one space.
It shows 1000 rpm
